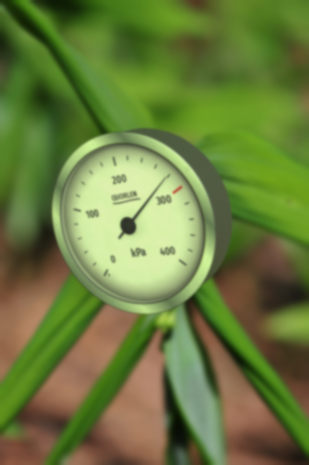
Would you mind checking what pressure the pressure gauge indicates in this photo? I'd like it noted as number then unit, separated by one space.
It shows 280 kPa
